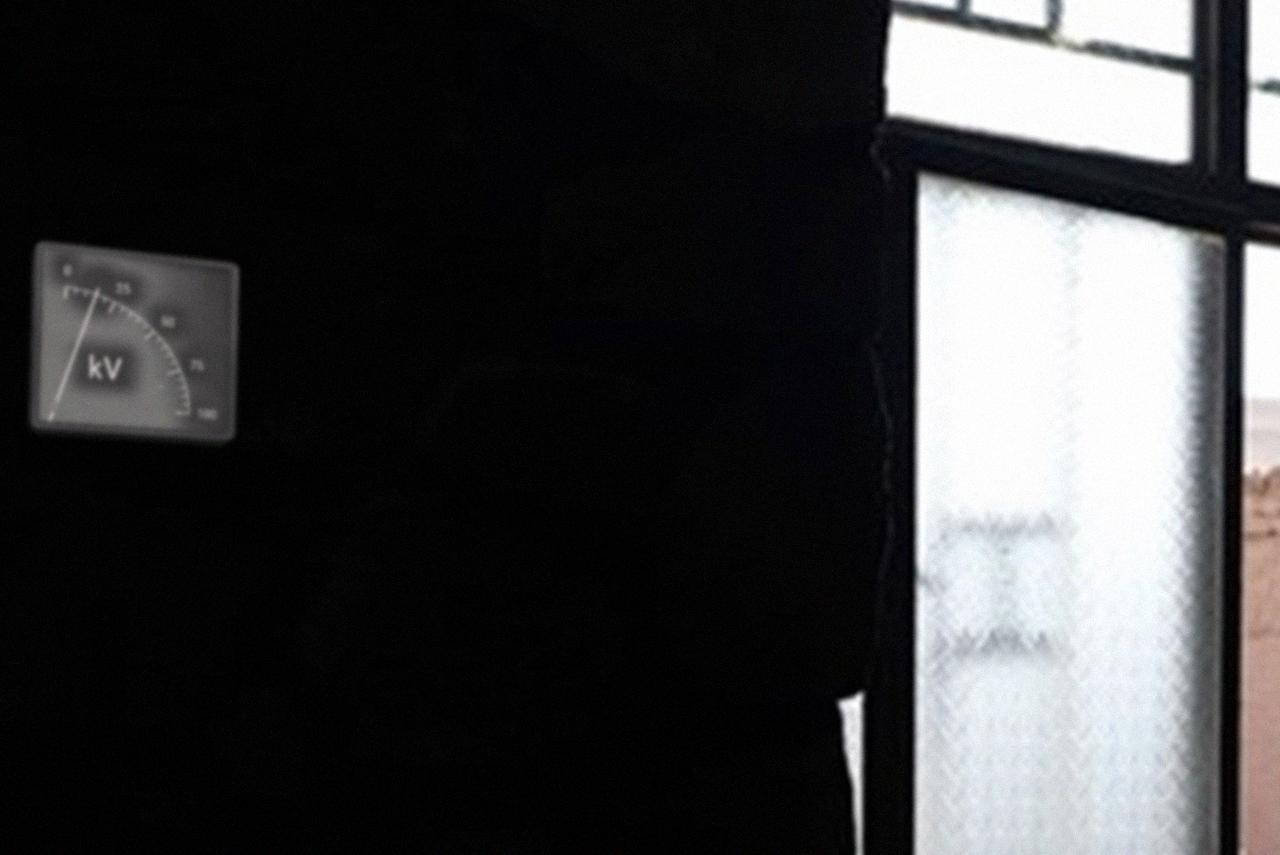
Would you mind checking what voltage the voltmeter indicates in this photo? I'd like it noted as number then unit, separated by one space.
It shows 15 kV
